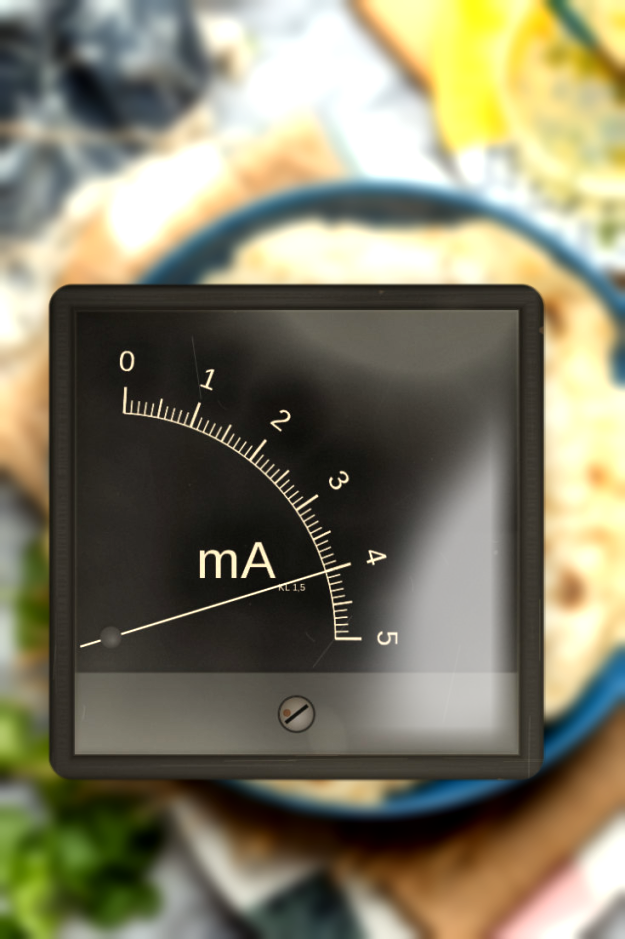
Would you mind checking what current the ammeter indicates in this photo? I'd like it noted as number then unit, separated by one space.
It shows 4 mA
